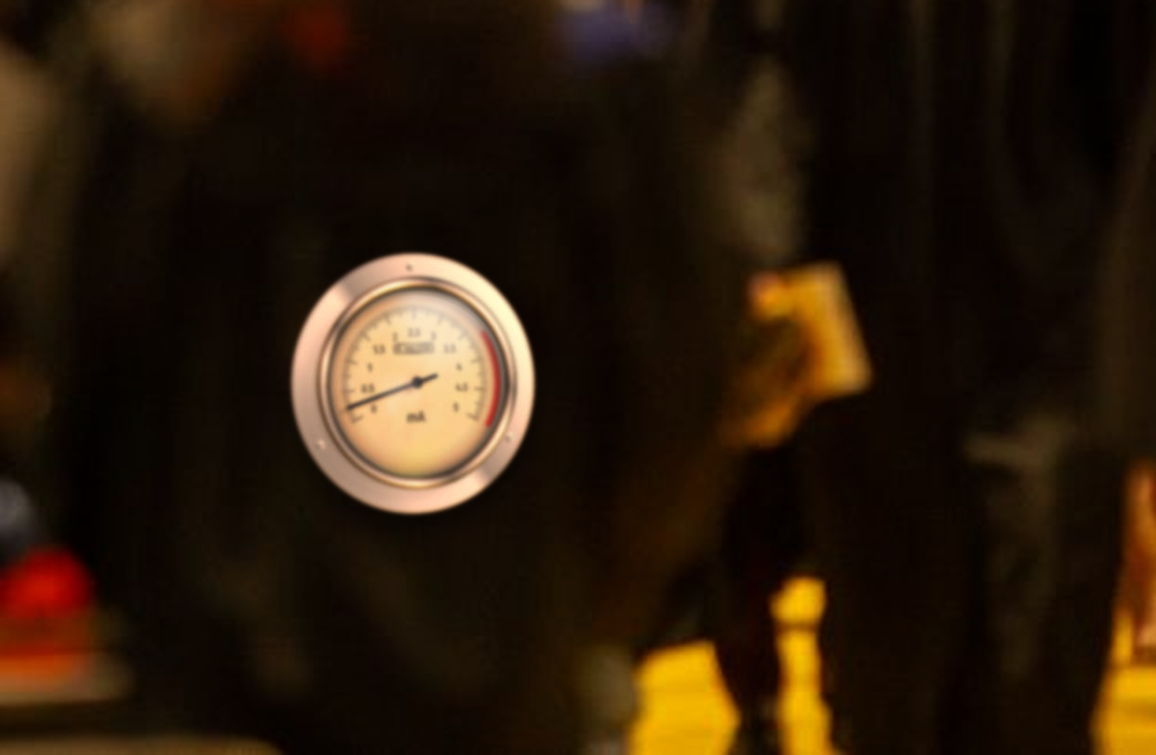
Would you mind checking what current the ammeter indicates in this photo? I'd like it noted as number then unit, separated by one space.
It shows 0.25 mA
